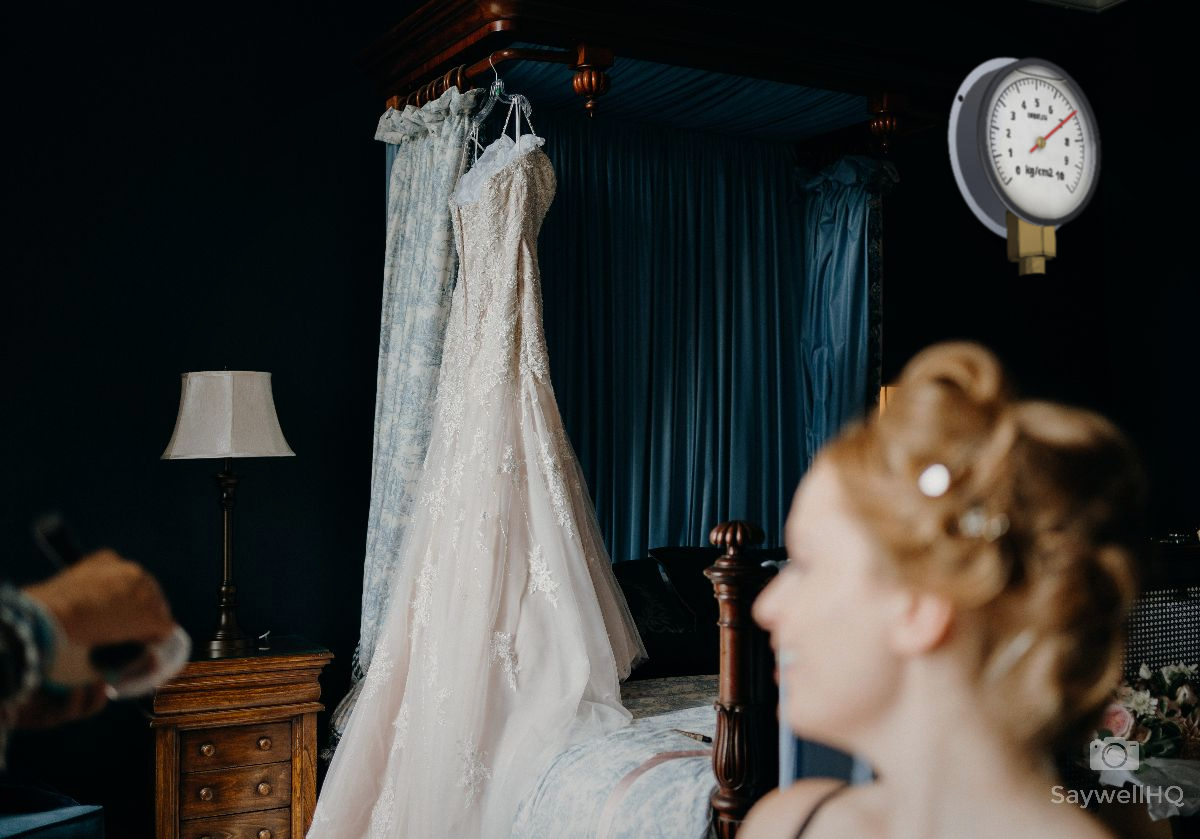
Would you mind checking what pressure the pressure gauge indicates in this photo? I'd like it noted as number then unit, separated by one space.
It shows 7 kg/cm²
